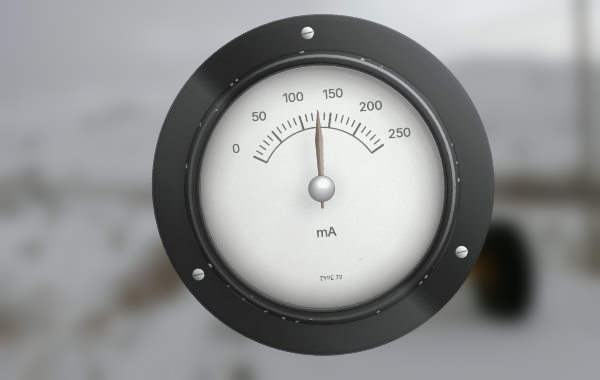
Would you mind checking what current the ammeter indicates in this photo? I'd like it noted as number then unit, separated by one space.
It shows 130 mA
